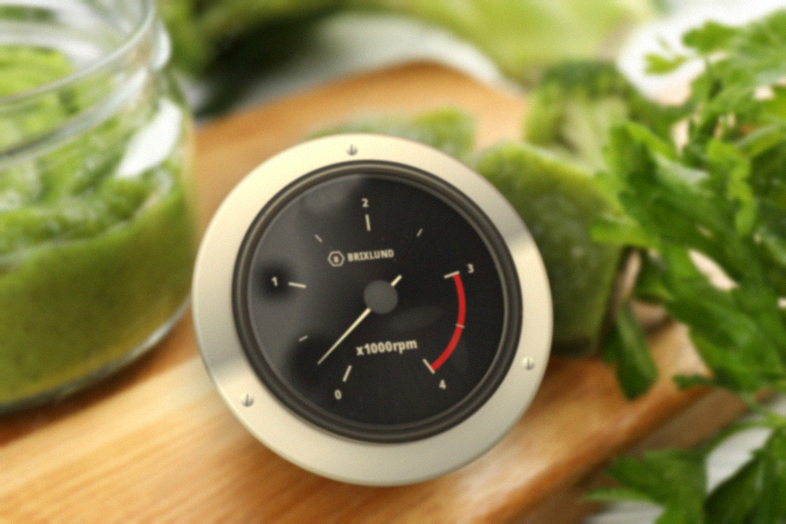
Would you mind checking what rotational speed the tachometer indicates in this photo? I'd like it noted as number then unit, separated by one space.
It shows 250 rpm
